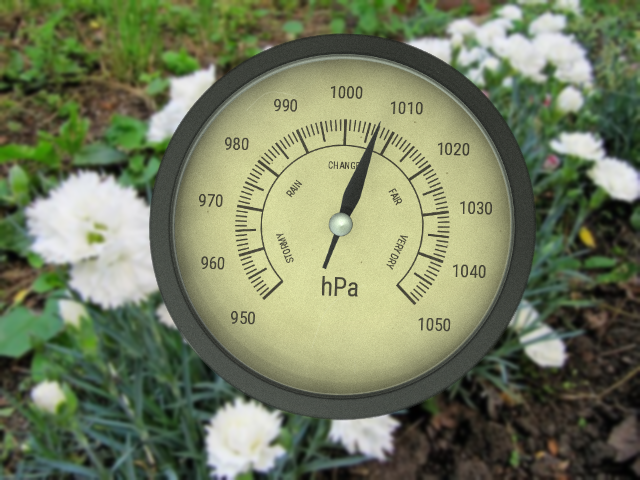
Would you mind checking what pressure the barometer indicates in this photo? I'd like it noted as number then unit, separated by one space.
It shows 1007 hPa
